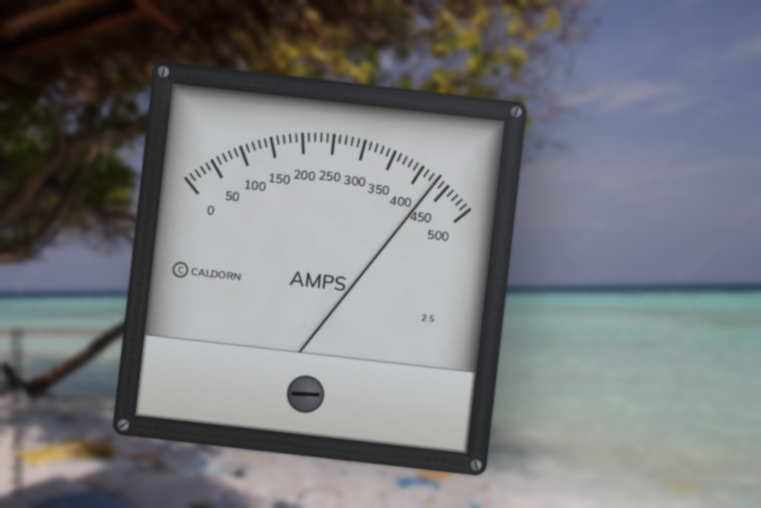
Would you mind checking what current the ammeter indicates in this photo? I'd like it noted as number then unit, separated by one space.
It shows 430 A
